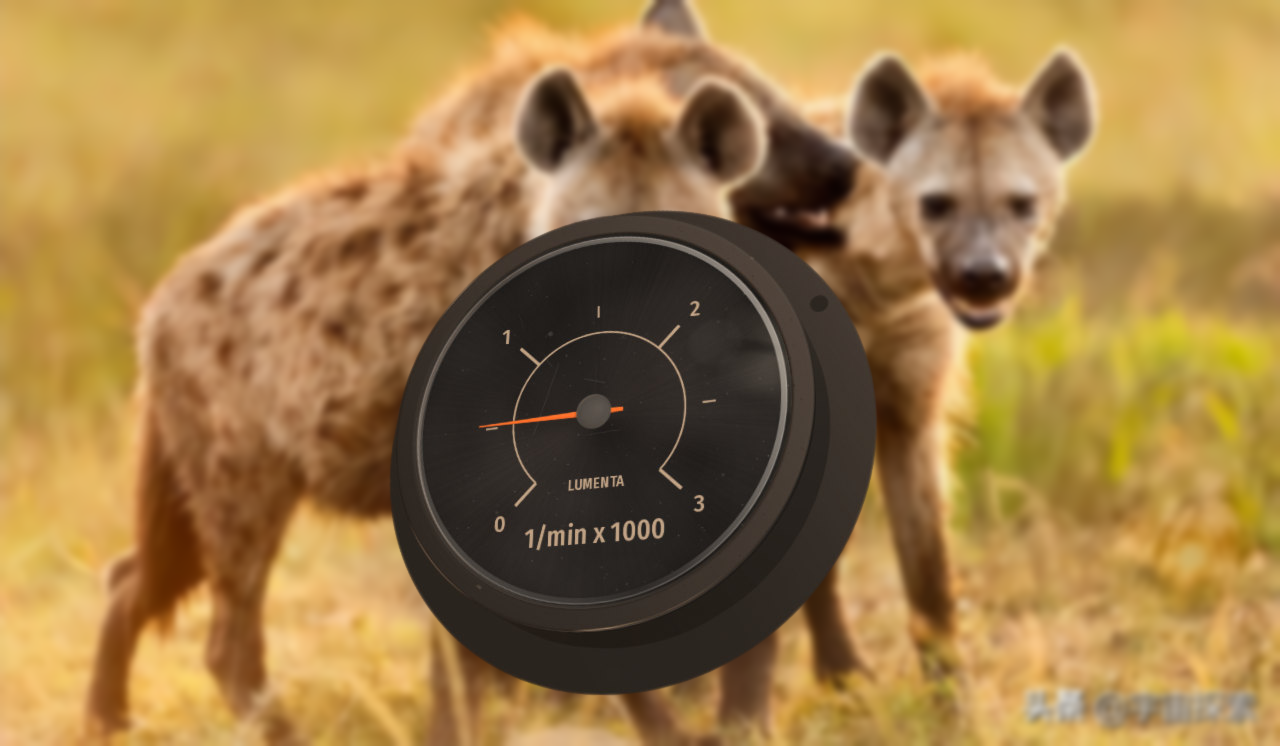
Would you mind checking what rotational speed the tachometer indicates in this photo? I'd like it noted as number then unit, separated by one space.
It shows 500 rpm
